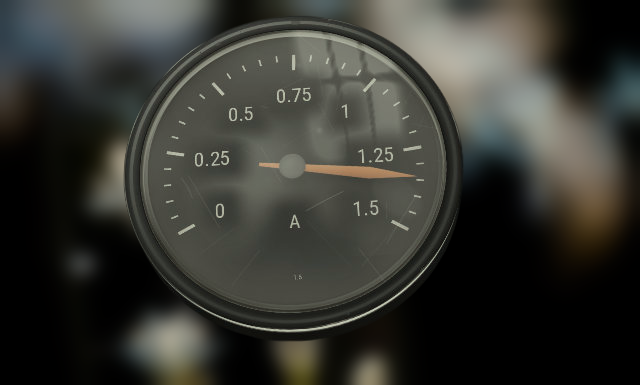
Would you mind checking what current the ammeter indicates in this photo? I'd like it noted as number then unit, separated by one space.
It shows 1.35 A
